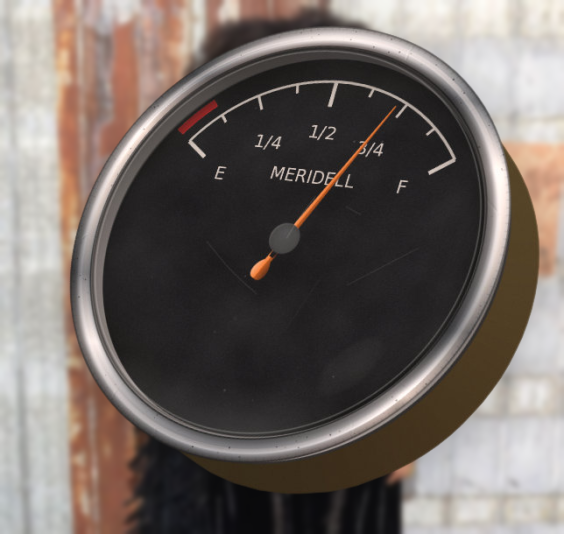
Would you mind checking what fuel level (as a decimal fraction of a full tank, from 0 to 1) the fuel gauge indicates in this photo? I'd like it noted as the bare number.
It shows 0.75
